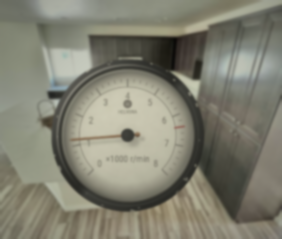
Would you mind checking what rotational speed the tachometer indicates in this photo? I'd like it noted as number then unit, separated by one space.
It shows 1200 rpm
